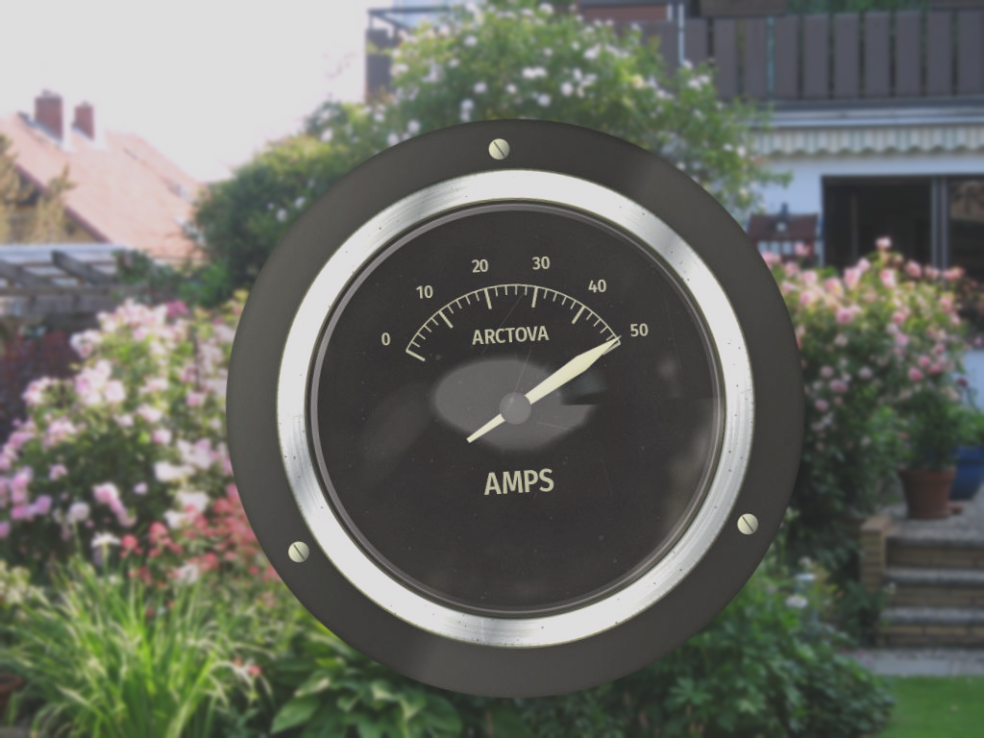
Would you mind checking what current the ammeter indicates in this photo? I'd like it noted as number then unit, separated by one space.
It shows 49 A
